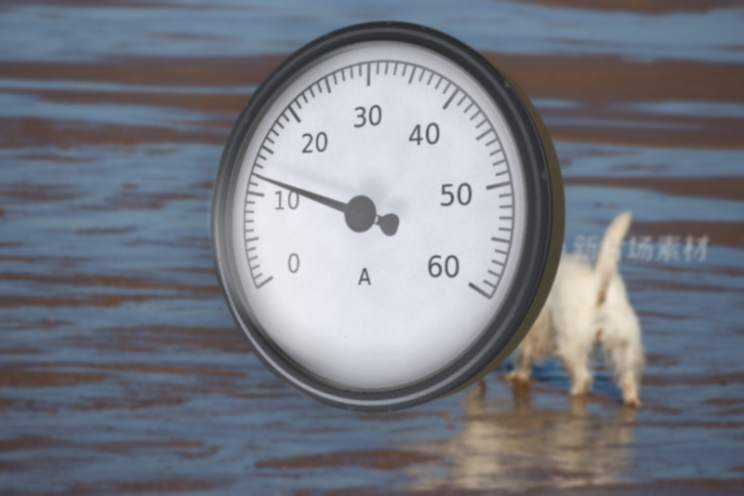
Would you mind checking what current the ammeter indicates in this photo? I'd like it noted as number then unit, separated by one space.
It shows 12 A
